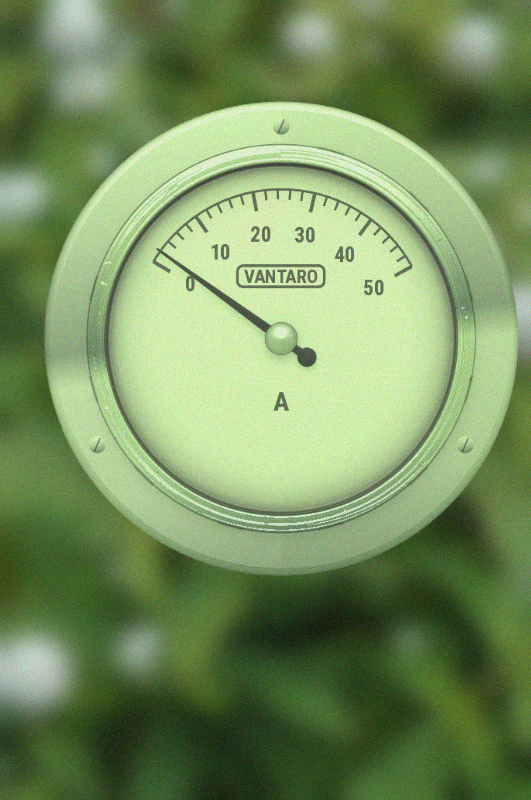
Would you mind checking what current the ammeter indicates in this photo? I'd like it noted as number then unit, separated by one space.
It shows 2 A
